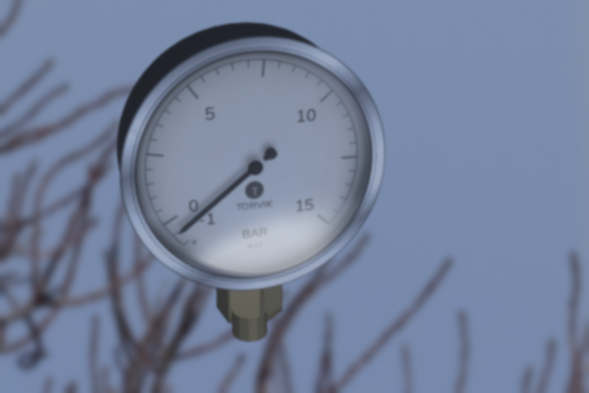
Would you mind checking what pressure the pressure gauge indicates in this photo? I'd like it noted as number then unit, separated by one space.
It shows -0.5 bar
